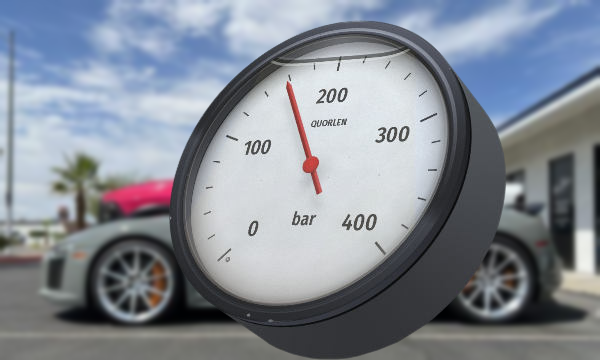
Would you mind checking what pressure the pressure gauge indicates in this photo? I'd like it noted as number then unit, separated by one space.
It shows 160 bar
